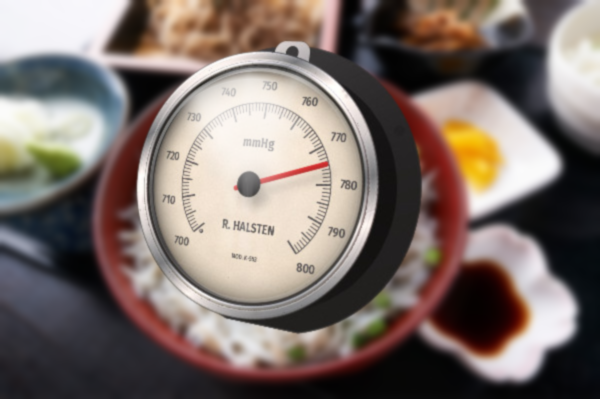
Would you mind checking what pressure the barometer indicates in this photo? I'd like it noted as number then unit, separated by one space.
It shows 775 mmHg
